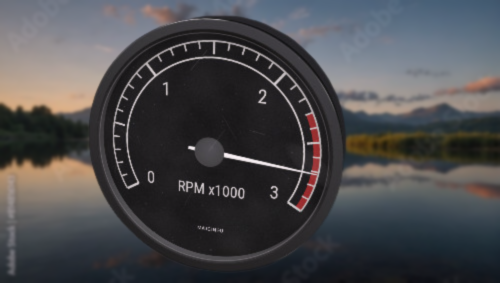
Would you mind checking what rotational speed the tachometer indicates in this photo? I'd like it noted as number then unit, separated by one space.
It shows 2700 rpm
